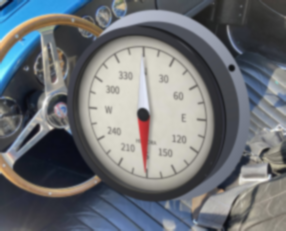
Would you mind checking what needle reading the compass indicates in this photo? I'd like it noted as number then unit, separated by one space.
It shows 180 °
